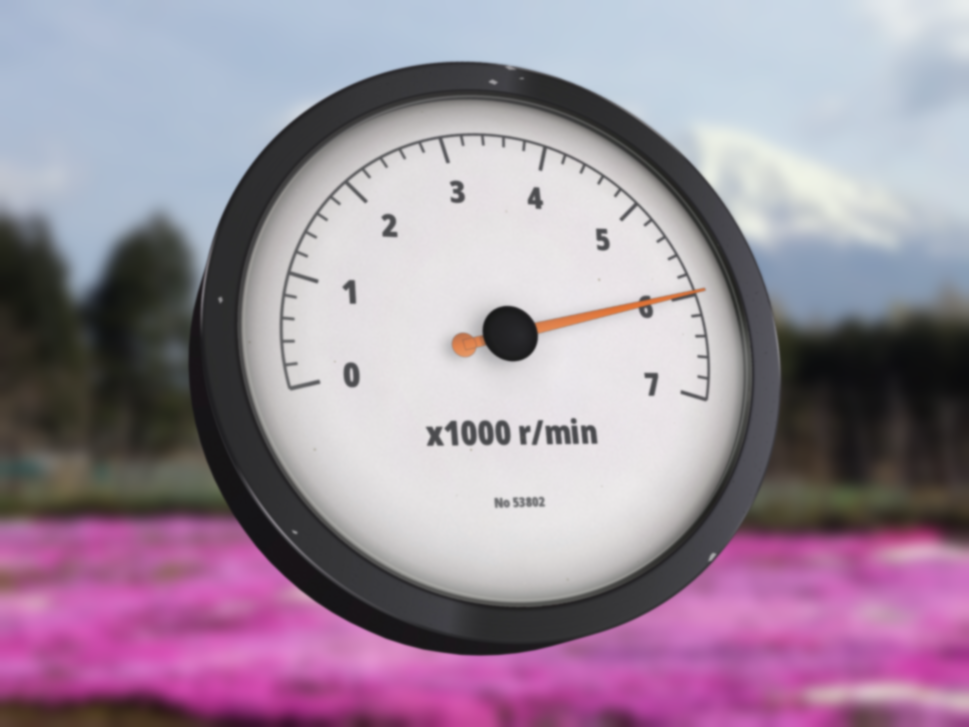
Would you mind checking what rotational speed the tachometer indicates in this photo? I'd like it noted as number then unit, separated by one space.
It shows 6000 rpm
